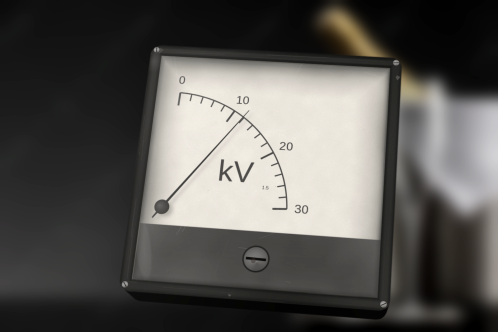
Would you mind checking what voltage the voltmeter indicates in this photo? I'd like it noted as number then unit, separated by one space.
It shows 12 kV
